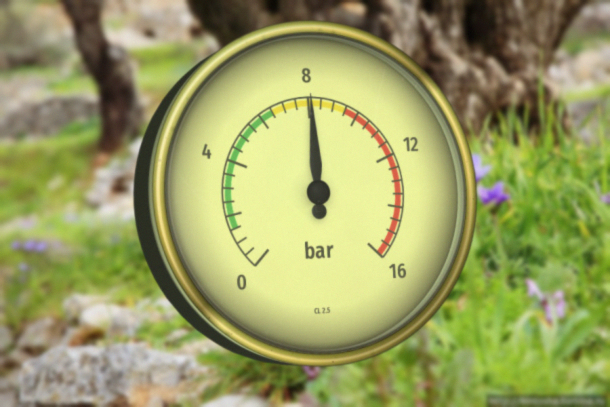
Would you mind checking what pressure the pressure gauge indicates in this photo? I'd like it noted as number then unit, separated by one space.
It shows 8 bar
